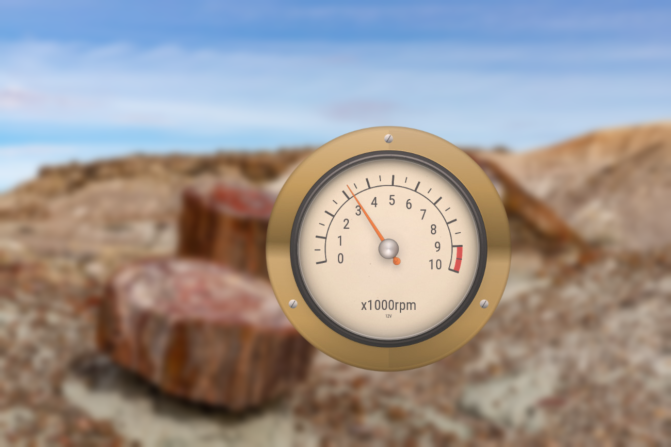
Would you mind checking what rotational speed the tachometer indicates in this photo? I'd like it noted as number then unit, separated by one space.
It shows 3250 rpm
